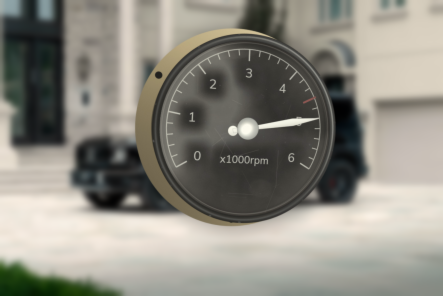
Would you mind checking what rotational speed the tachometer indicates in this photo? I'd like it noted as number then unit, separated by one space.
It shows 5000 rpm
